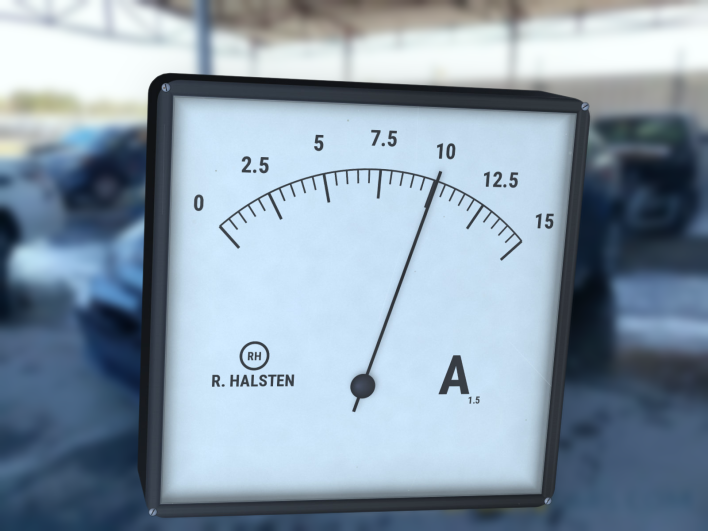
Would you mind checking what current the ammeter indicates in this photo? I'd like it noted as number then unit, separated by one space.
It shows 10 A
